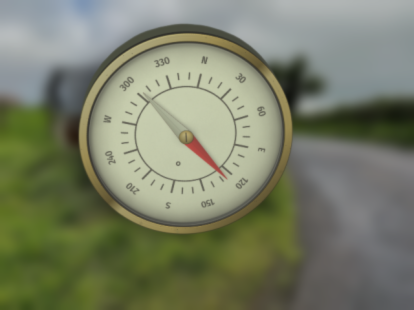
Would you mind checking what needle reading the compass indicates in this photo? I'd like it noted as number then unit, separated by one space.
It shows 125 °
